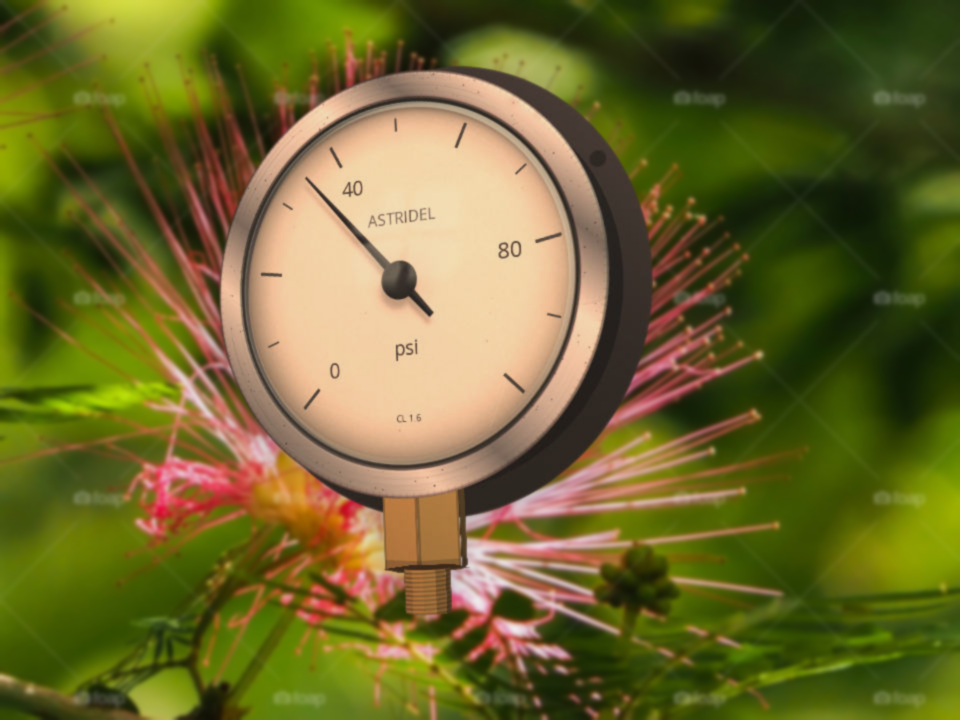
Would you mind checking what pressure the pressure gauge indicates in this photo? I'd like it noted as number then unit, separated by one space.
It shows 35 psi
